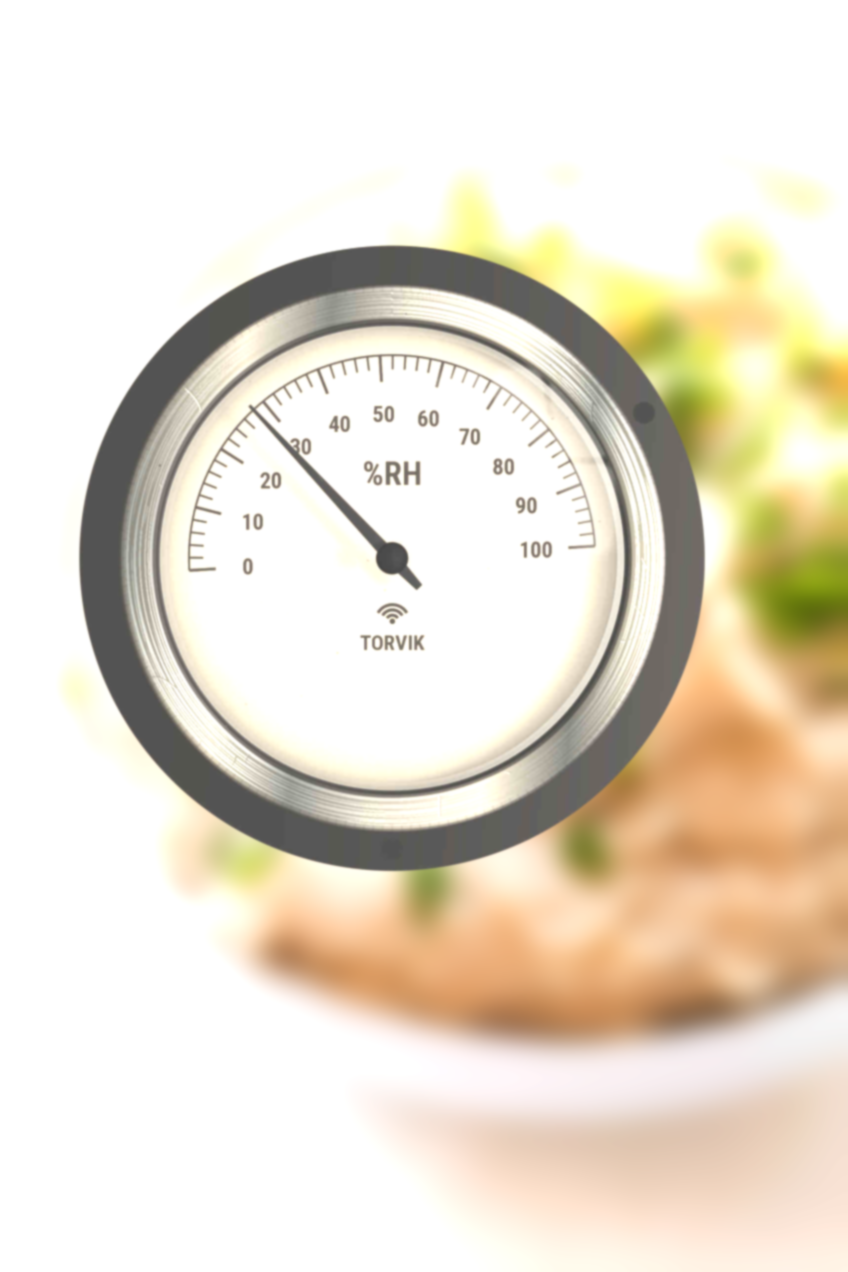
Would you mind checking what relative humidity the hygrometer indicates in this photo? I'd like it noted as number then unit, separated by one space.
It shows 28 %
